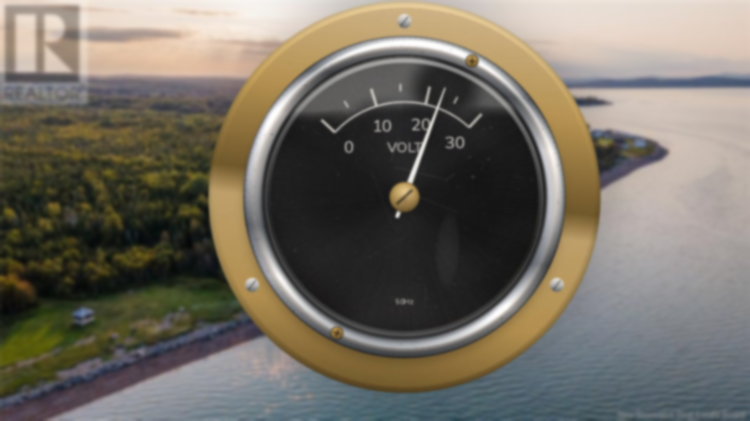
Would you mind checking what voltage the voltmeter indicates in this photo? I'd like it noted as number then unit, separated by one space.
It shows 22.5 V
